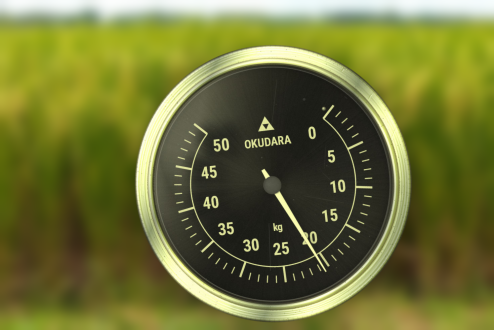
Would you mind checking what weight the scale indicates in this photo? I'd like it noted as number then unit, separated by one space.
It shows 20.5 kg
